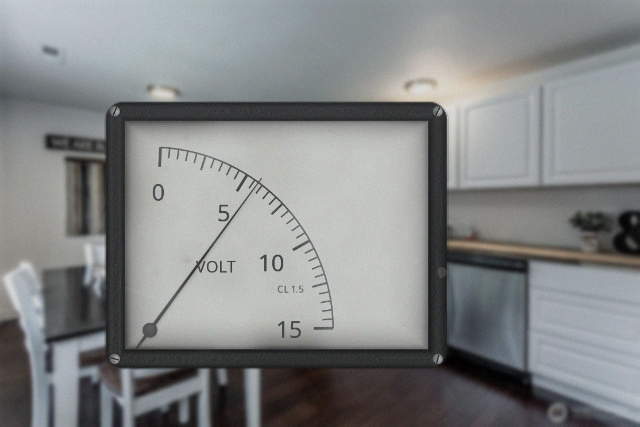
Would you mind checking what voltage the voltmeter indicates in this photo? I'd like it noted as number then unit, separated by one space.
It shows 5.75 V
